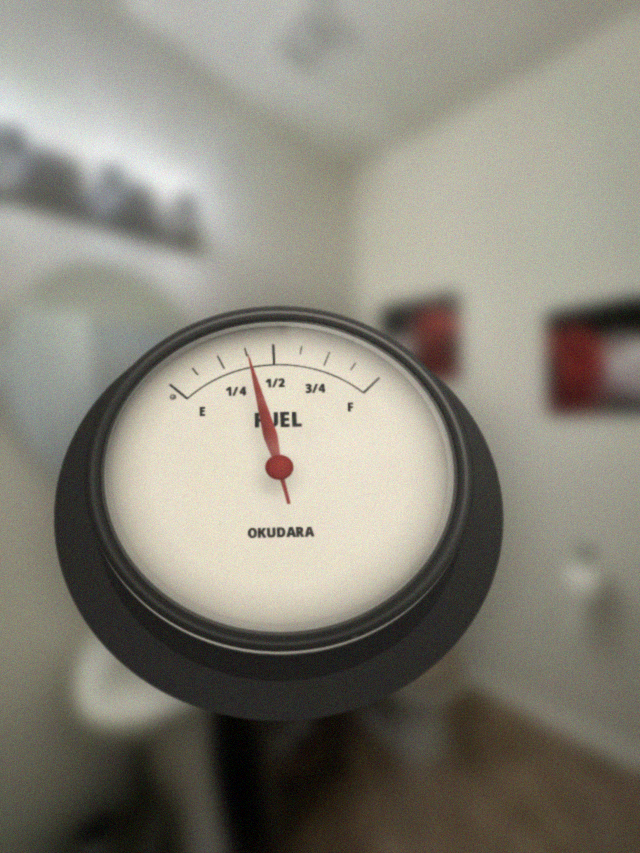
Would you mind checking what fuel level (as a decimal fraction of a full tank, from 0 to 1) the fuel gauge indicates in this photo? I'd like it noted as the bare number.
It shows 0.375
